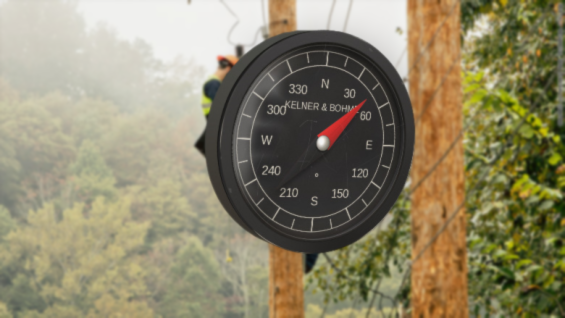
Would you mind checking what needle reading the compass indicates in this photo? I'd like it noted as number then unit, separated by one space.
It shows 45 °
